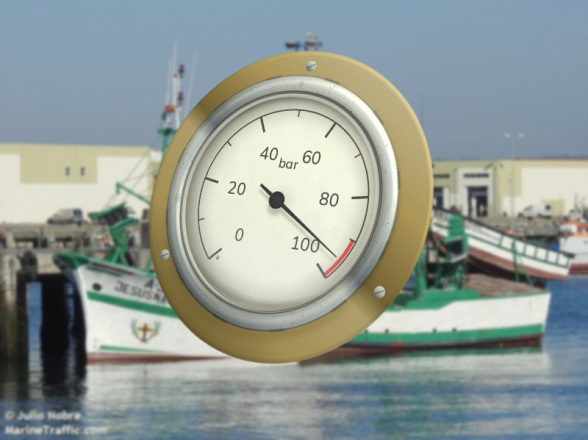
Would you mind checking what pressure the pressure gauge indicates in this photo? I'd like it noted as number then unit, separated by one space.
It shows 95 bar
